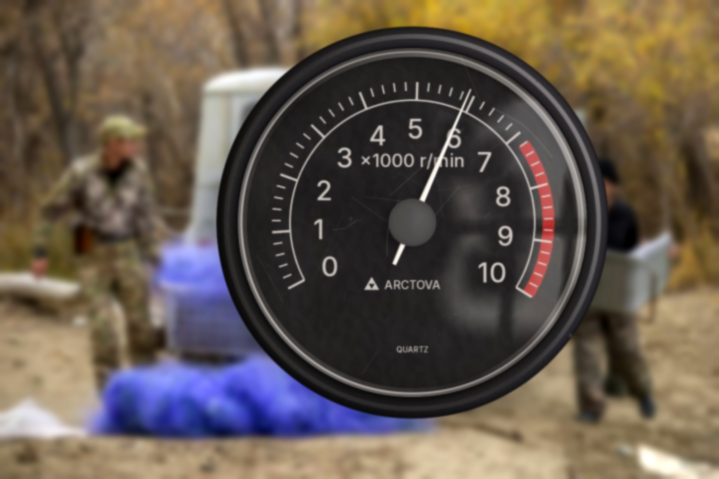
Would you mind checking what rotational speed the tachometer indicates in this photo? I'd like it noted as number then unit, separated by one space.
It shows 5900 rpm
